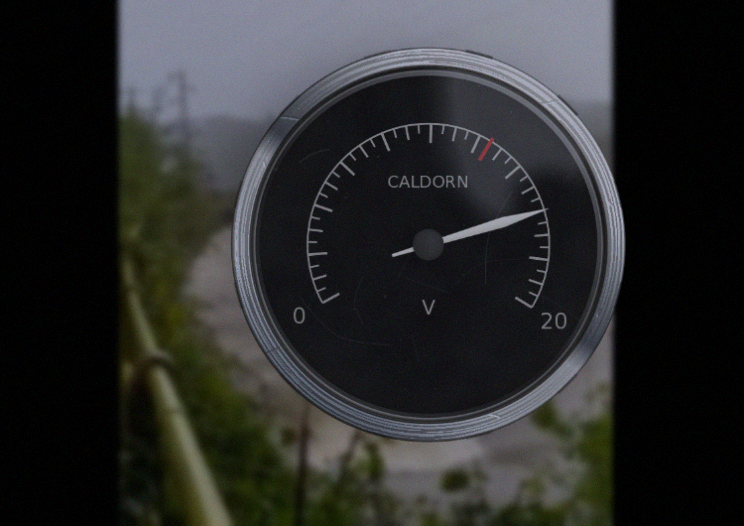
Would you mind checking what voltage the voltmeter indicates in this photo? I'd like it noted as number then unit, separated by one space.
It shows 16 V
